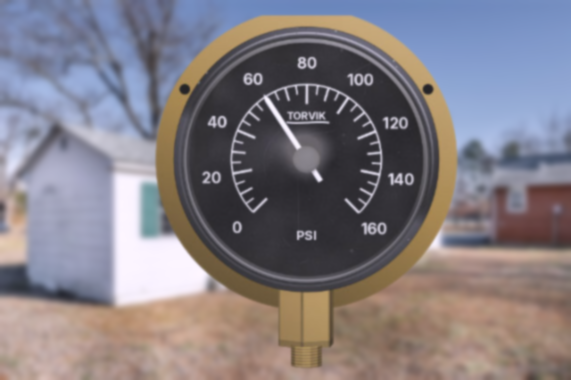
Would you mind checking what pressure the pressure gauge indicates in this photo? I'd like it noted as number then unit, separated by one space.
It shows 60 psi
